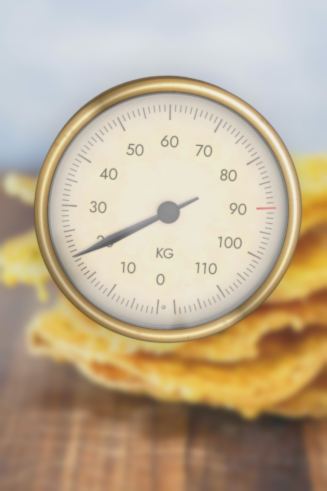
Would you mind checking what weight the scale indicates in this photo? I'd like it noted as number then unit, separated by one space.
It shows 20 kg
